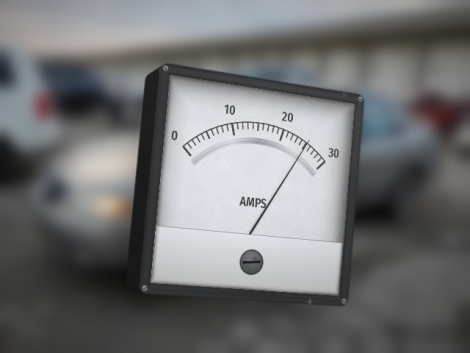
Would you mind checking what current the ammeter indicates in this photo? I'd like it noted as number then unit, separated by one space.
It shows 25 A
